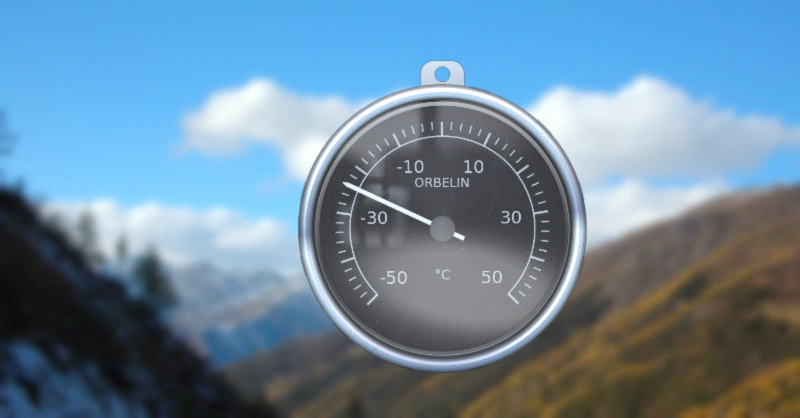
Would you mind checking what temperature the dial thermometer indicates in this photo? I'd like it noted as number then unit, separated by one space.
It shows -24 °C
